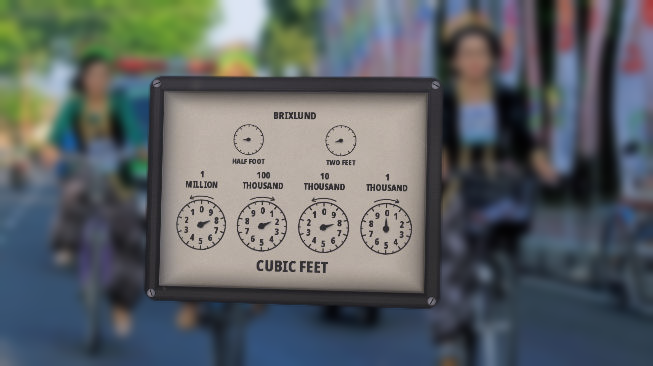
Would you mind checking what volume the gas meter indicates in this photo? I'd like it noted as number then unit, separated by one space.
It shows 818000 ft³
